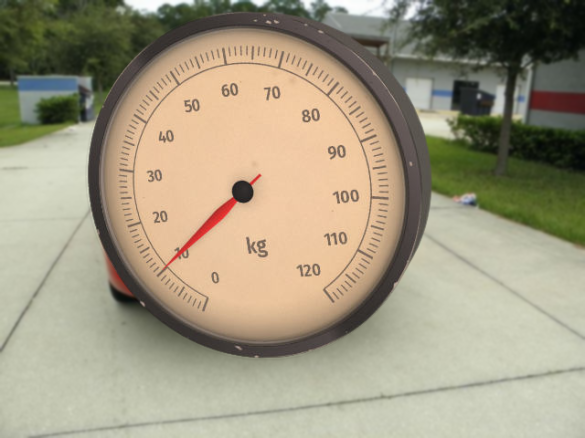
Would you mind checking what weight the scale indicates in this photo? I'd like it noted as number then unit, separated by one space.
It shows 10 kg
